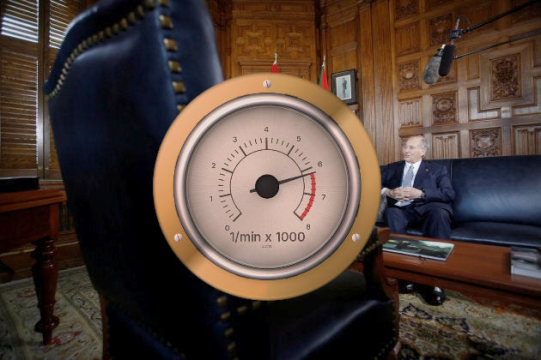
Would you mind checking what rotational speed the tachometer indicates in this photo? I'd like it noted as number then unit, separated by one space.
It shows 6200 rpm
